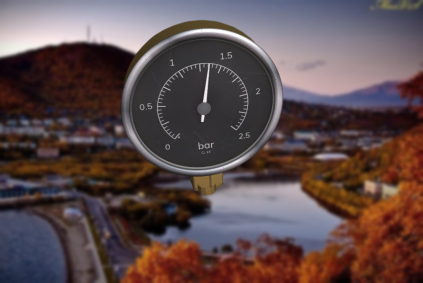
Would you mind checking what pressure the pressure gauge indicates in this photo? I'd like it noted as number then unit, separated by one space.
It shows 1.35 bar
